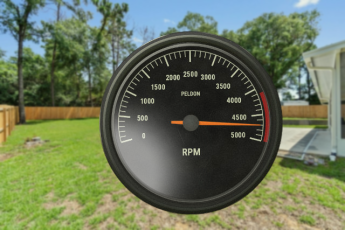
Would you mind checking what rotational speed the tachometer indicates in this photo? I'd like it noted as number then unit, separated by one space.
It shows 4700 rpm
